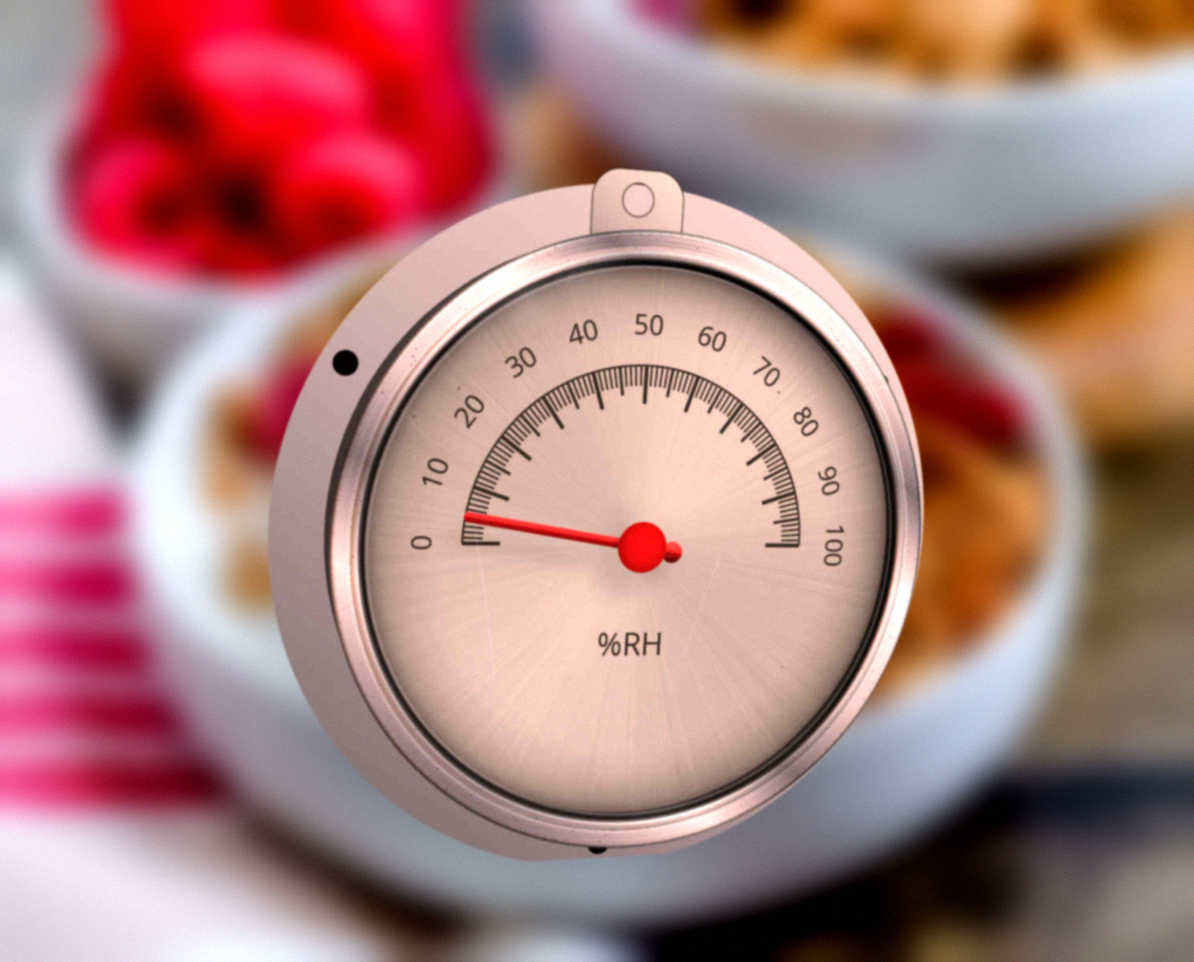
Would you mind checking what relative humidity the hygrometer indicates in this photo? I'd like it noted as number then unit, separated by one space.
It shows 5 %
